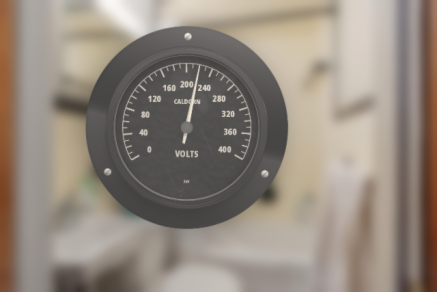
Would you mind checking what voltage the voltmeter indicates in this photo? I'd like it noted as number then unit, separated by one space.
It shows 220 V
